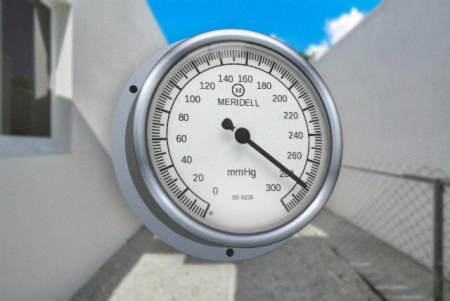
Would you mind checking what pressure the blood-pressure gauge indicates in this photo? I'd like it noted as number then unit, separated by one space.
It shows 280 mmHg
